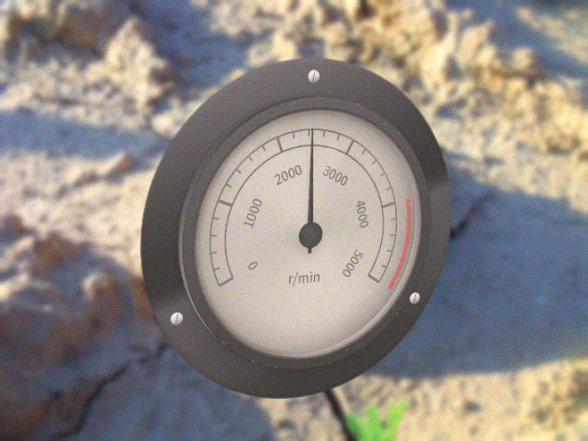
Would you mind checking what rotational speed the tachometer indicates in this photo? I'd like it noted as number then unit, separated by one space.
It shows 2400 rpm
